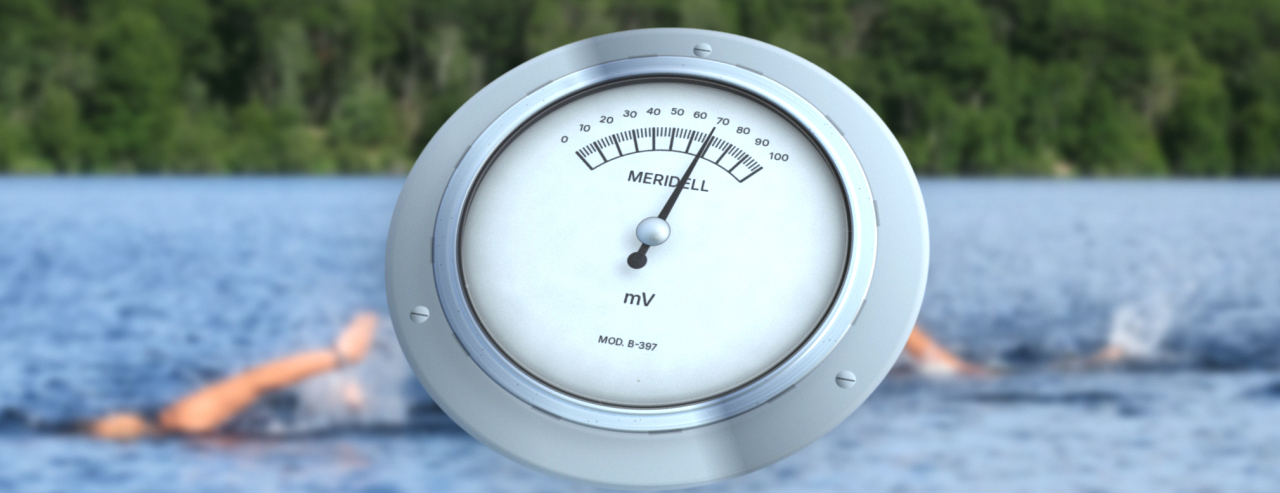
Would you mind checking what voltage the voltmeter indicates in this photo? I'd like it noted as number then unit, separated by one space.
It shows 70 mV
